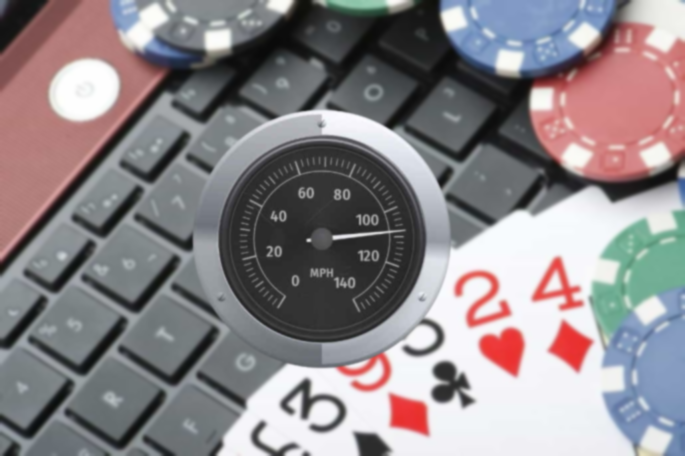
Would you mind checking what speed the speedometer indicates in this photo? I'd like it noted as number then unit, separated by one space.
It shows 108 mph
